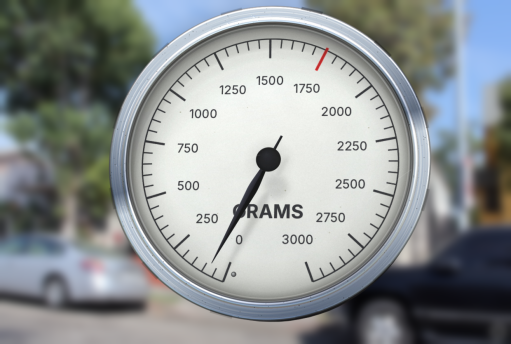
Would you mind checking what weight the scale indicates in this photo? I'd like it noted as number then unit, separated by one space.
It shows 75 g
